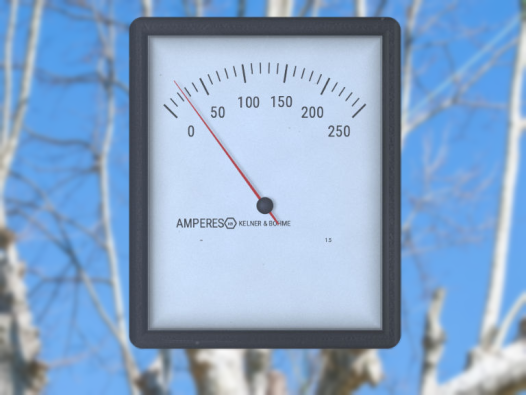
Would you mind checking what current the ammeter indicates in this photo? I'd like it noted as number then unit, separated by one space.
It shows 25 A
